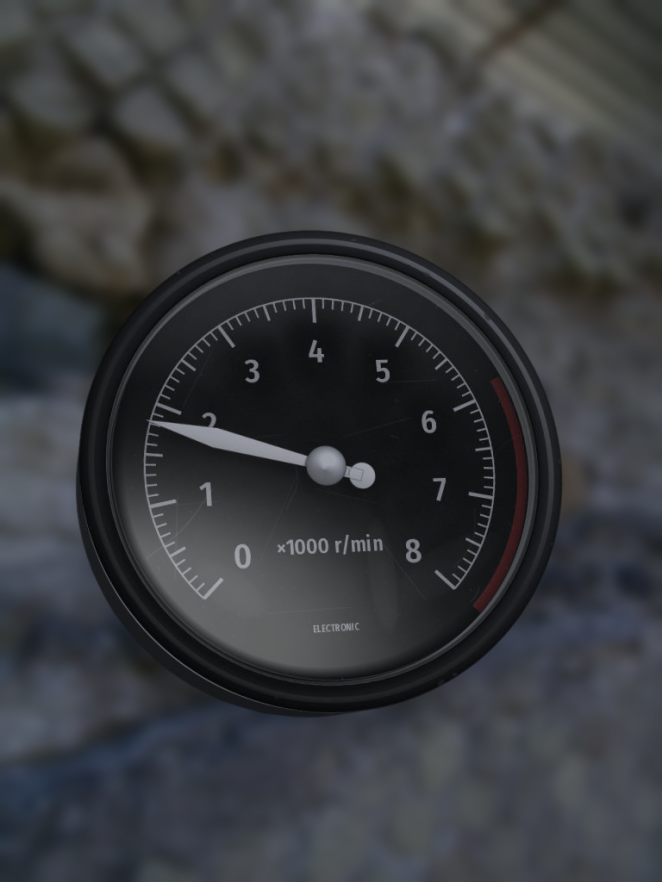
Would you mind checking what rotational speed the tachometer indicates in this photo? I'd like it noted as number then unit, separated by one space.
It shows 1800 rpm
